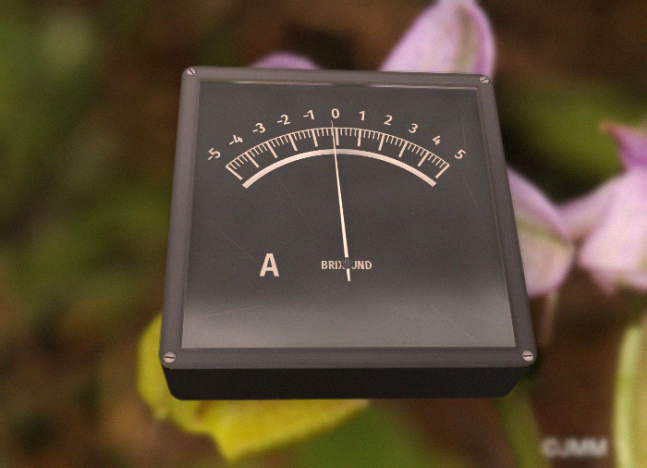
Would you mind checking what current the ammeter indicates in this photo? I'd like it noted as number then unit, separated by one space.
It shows -0.2 A
